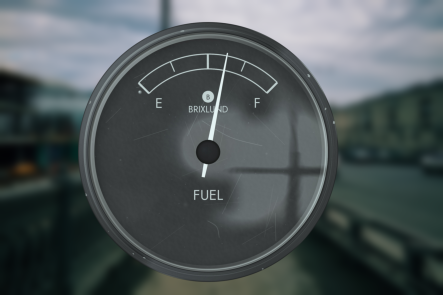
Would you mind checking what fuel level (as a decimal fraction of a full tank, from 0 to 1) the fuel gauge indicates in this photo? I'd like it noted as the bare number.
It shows 0.625
